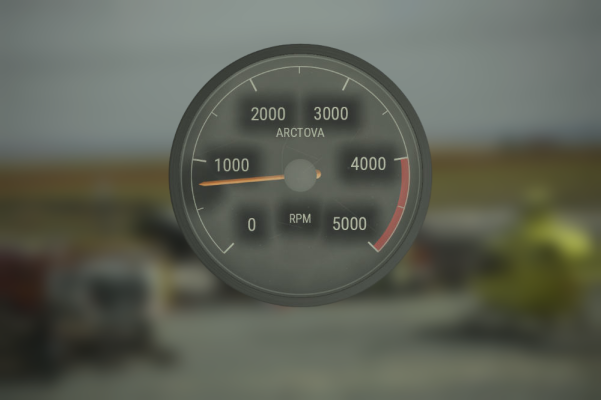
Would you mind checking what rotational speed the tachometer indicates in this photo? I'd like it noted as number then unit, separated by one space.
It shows 750 rpm
